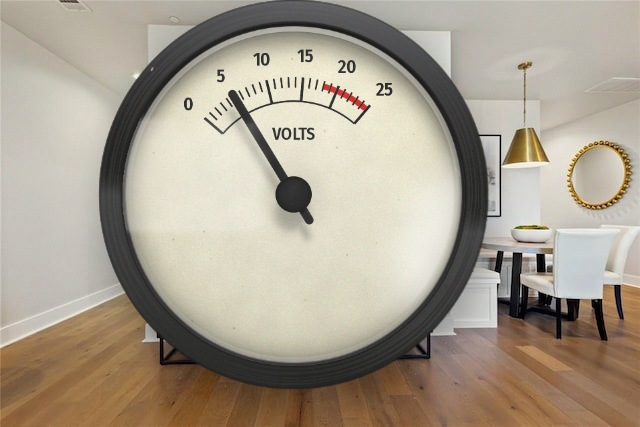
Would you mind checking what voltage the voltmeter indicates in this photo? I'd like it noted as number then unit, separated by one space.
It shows 5 V
